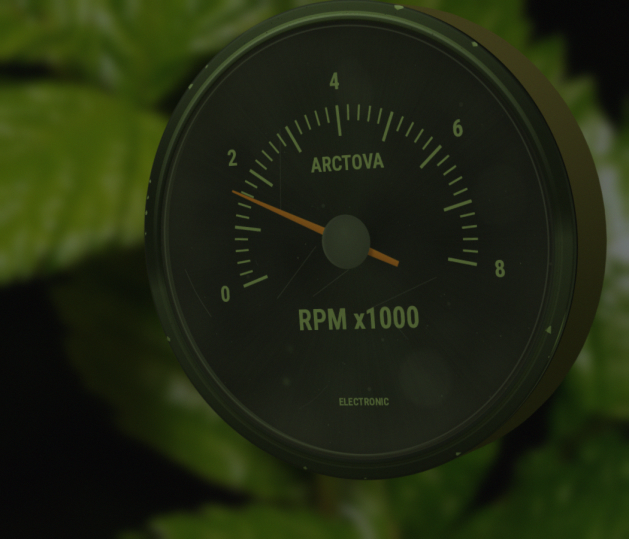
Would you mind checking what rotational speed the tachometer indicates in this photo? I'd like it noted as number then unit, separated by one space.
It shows 1600 rpm
